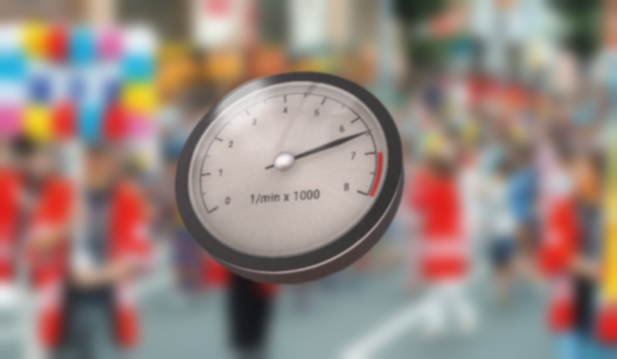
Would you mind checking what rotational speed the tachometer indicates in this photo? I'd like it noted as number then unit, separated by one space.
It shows 6500 rpm
